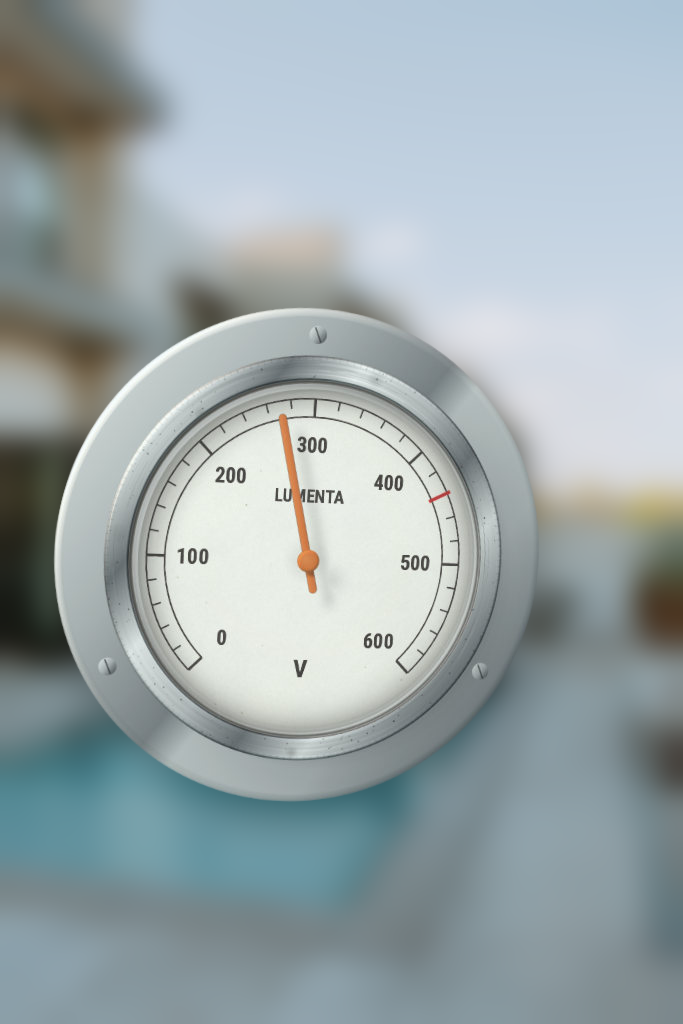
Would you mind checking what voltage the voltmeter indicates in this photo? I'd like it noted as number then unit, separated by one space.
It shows 270 V
